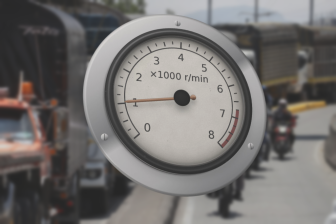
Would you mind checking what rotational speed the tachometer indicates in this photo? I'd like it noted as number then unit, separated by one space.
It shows 1000 rpm
